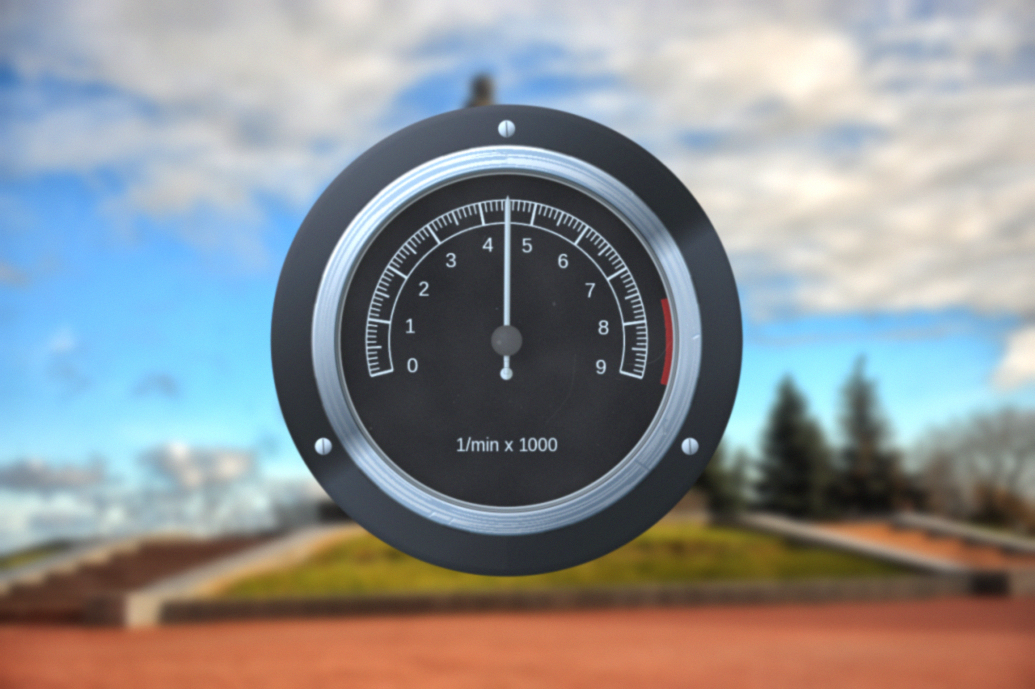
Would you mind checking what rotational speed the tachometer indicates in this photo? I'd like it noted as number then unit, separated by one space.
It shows 4500 rpm
